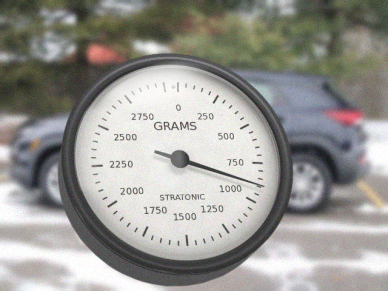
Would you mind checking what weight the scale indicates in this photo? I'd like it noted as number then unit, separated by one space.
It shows 900 g
